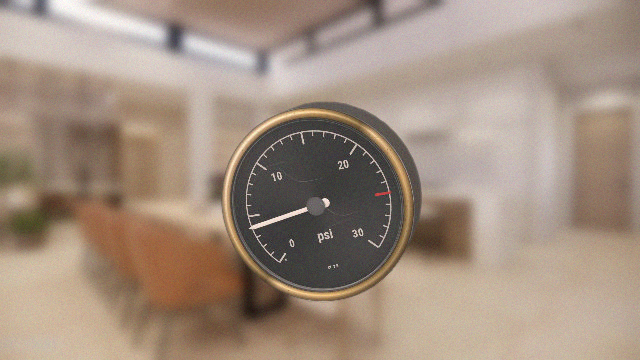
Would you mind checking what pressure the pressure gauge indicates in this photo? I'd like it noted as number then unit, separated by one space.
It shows 4 psi
